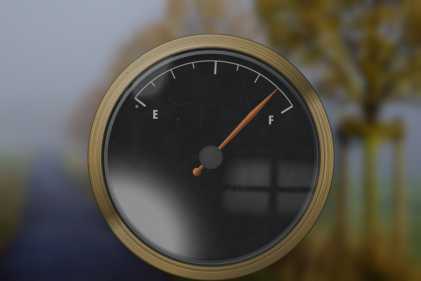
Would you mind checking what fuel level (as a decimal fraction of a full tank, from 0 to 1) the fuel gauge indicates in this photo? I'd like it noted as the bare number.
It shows 0.875
